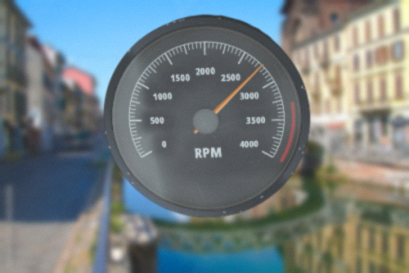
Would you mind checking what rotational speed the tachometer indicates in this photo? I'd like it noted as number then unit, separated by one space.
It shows 2750 rpm
